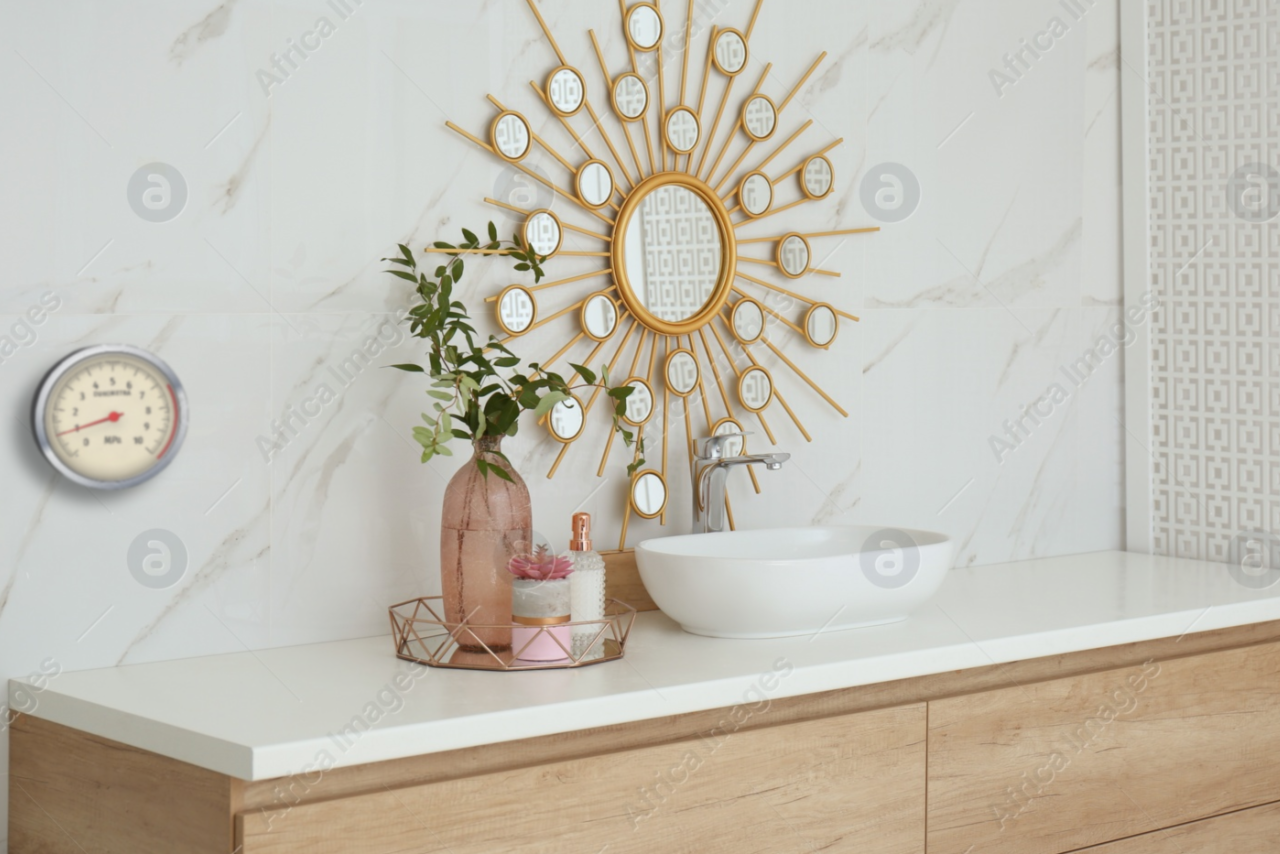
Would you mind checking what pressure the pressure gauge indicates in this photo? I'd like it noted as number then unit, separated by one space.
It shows 1 MPa
